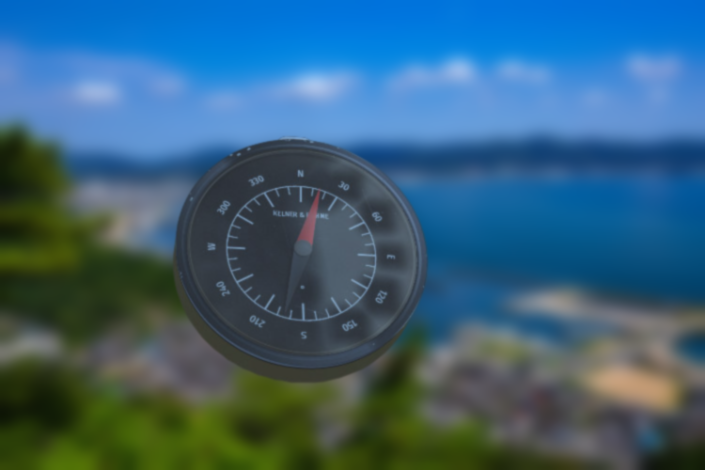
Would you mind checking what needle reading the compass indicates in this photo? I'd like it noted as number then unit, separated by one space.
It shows 15 °
